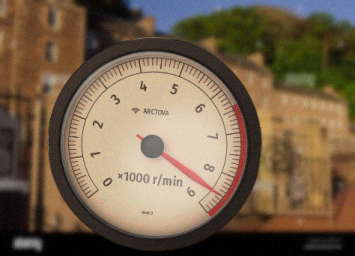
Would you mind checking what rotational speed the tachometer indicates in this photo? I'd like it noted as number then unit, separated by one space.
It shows 8500 rpm
